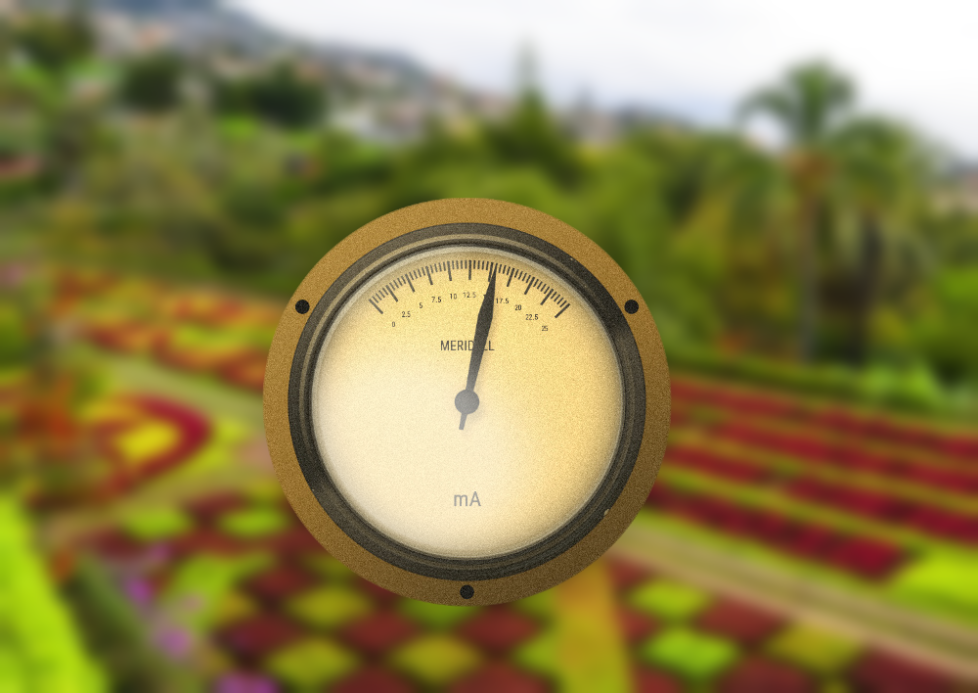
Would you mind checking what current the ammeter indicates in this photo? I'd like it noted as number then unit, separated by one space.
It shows 15.5 mA
